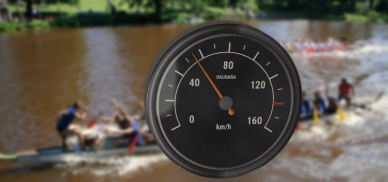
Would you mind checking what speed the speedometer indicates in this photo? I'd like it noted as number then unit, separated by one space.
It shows 55 km/h
